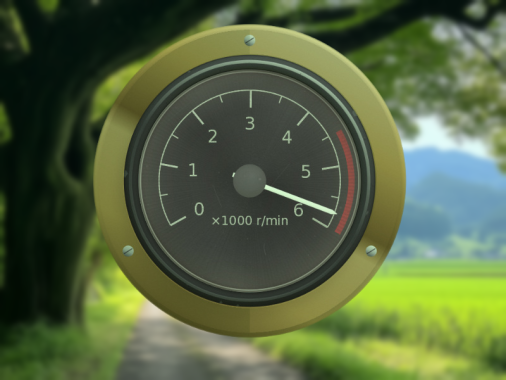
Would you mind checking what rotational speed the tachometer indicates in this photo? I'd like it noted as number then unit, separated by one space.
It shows 5750 rpm
